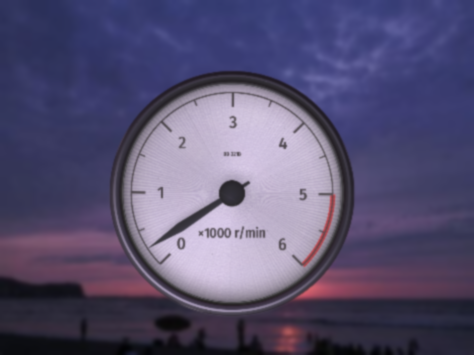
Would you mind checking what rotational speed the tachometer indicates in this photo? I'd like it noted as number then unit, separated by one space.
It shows 250 rpm
